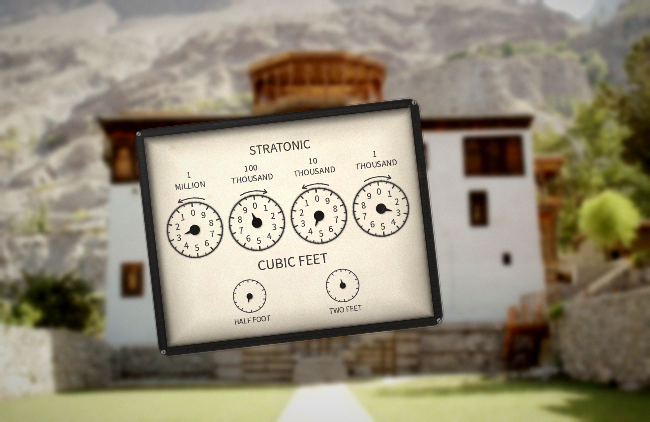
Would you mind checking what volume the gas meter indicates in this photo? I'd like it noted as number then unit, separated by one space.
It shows 294300 ft³
